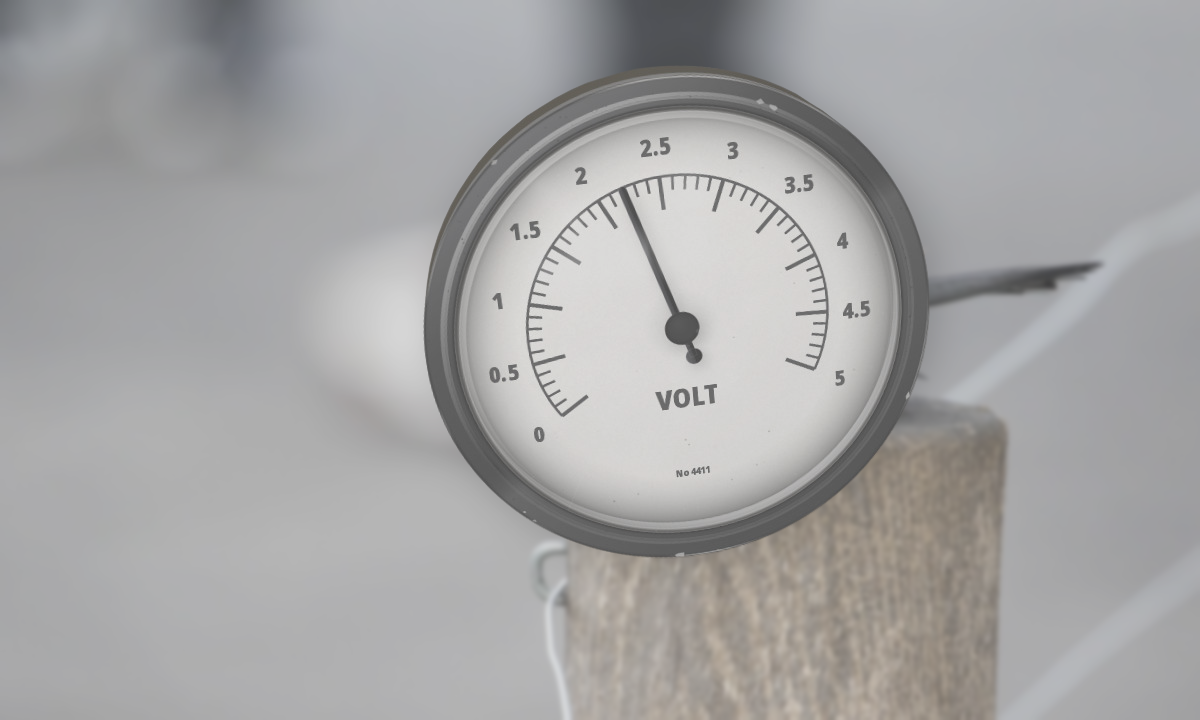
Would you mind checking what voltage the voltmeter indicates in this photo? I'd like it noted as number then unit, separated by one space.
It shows 2.2 V
